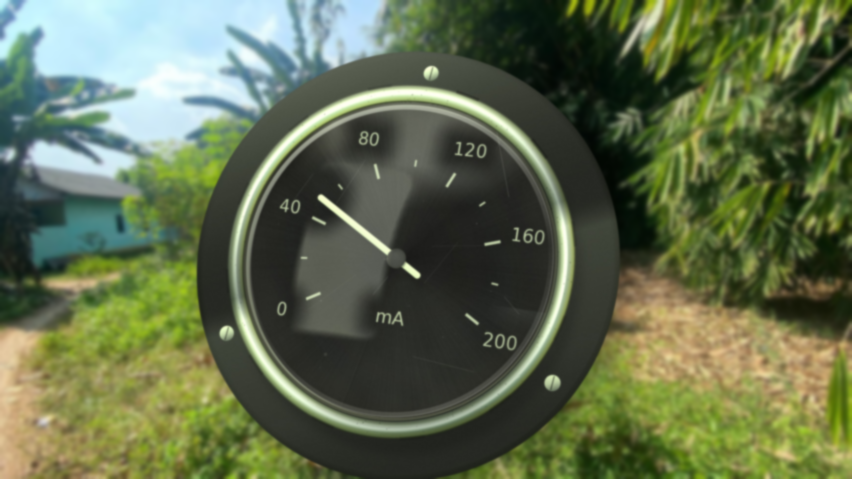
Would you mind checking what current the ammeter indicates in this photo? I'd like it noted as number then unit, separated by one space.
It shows 50 mA
